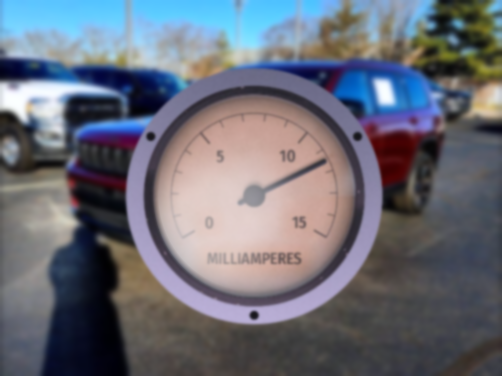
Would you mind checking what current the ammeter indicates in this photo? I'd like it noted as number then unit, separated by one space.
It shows 11.5 mA
